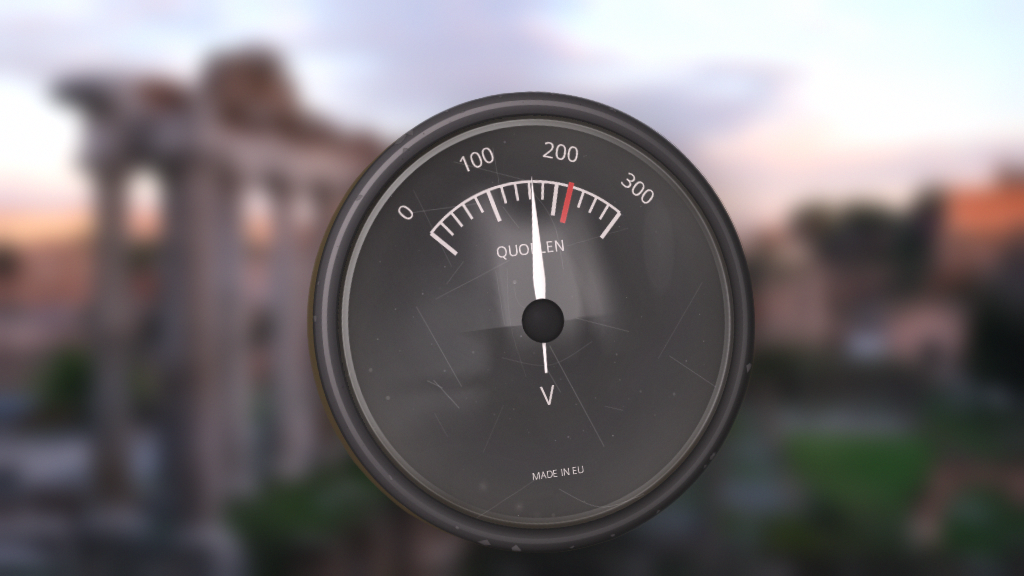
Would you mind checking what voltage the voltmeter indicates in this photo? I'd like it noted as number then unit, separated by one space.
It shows 160 V
